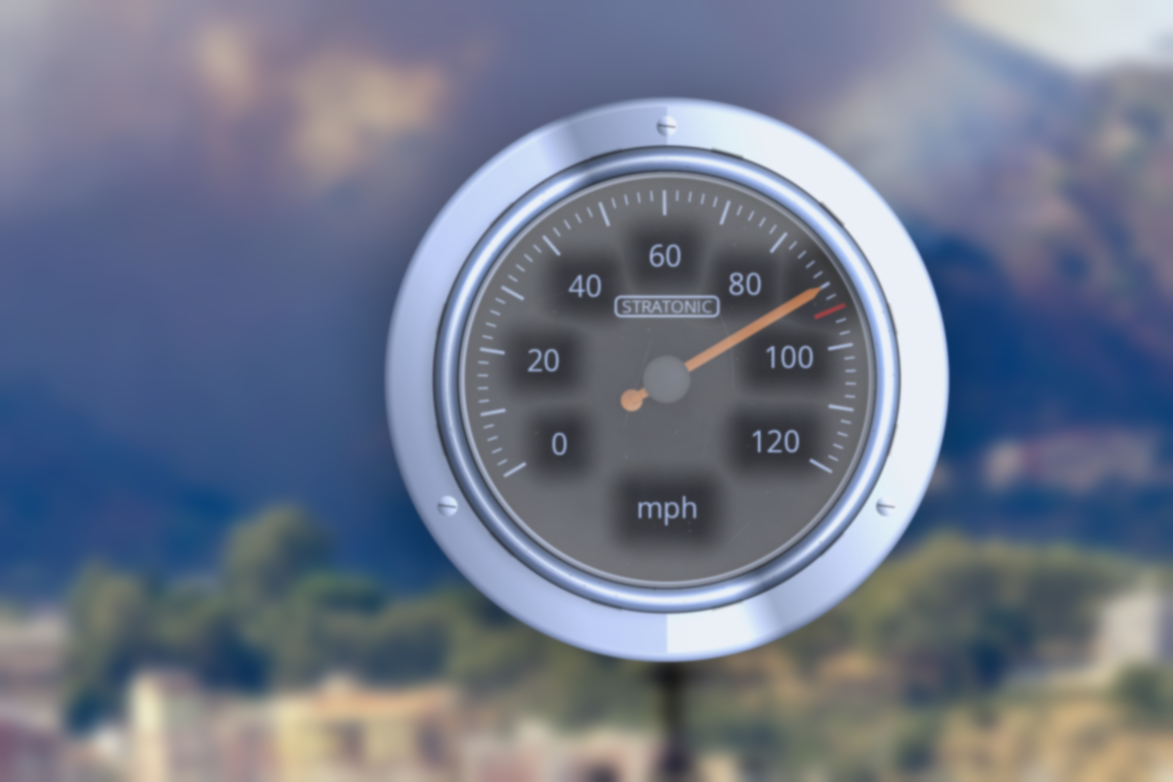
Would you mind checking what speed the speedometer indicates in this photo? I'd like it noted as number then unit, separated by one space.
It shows 90 mph
